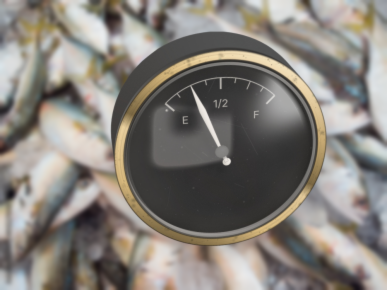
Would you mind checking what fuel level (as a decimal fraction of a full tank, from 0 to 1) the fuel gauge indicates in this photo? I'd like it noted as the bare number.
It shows 0.25
